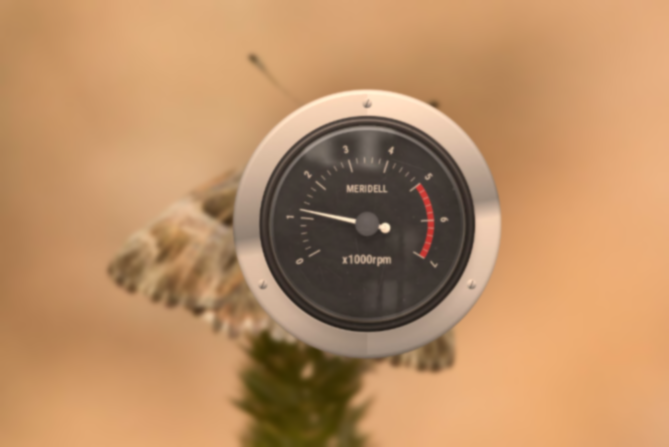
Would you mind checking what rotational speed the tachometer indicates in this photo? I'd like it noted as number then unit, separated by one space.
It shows 1200 rpm
